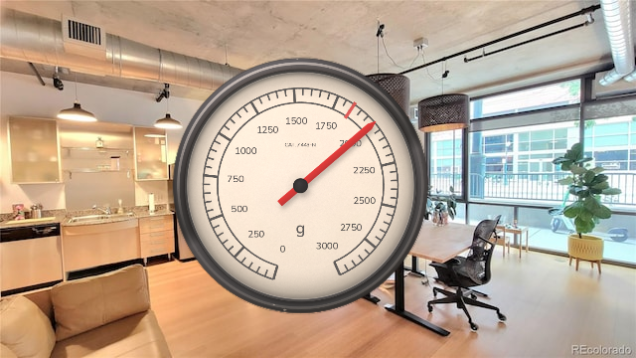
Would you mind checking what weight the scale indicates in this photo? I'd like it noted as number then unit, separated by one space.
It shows 2000 g
